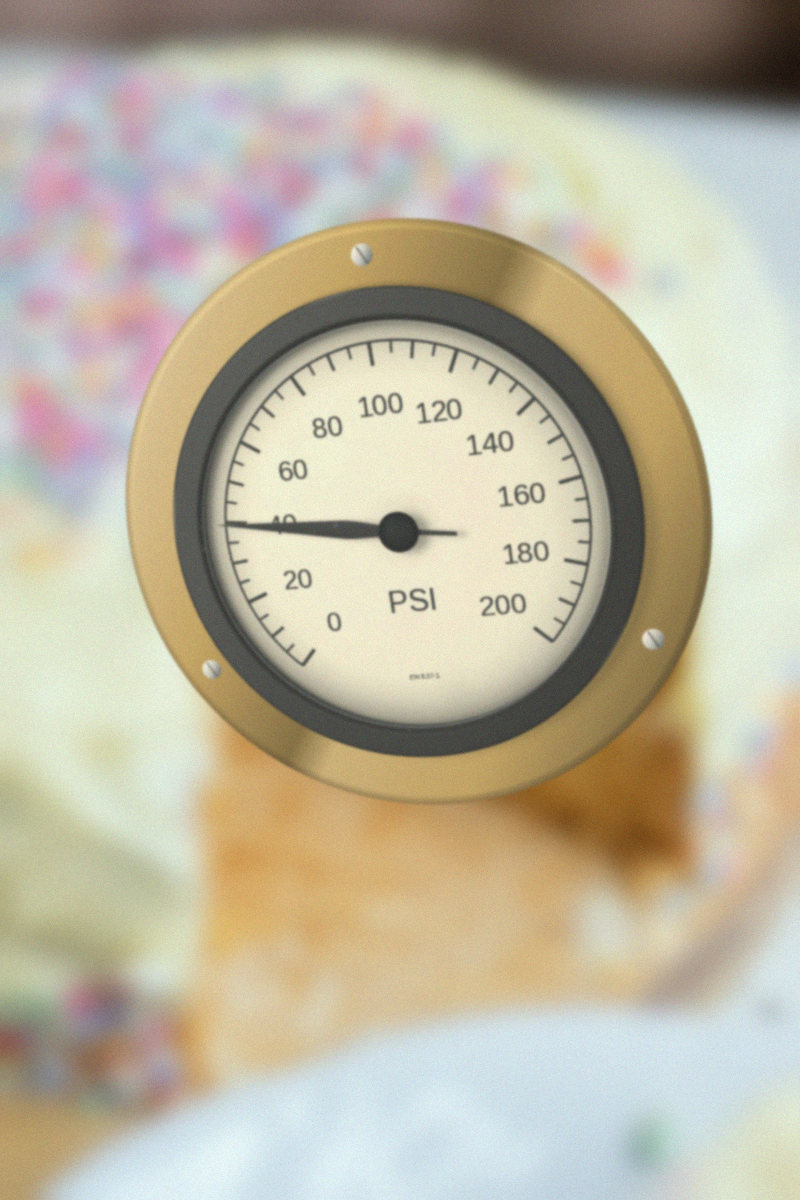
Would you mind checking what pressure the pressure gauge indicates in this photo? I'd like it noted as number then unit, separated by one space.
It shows 40 psi
